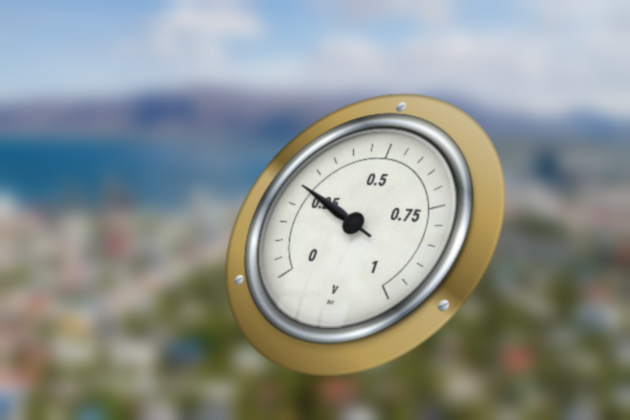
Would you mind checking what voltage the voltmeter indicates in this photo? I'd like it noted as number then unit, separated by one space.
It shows 0.25 V
